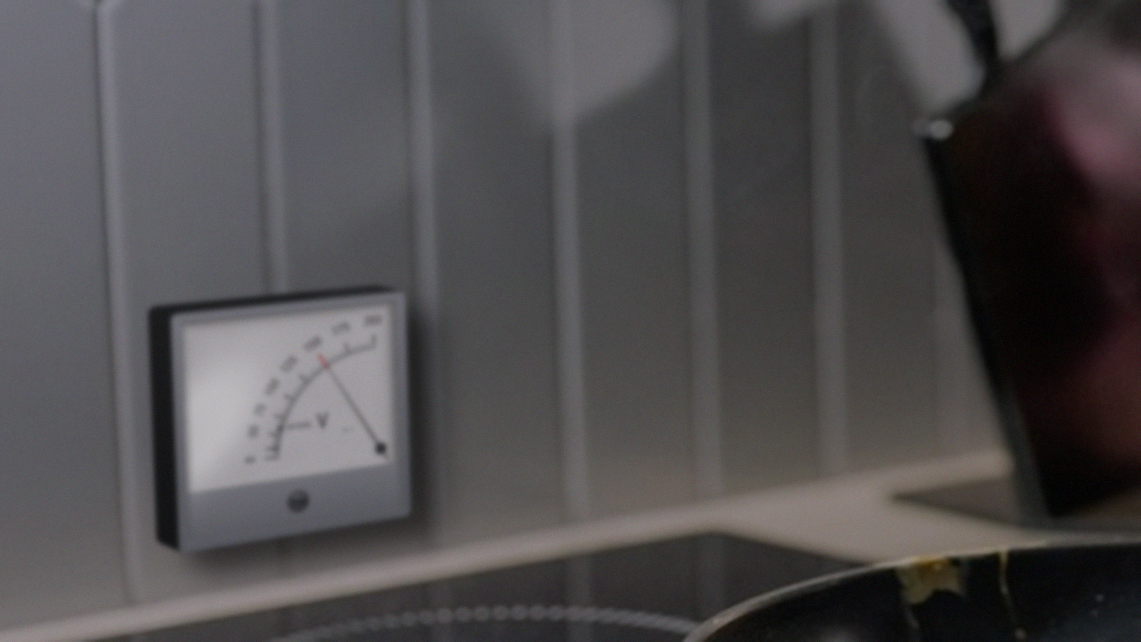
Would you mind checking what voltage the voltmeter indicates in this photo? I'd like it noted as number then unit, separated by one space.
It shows 150 V
